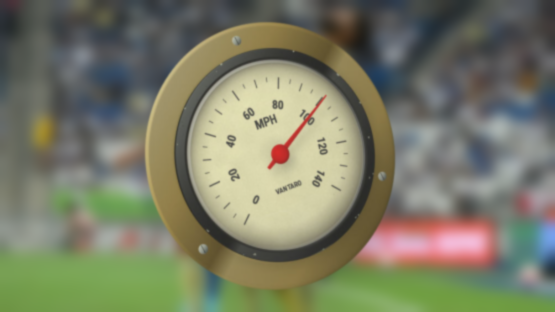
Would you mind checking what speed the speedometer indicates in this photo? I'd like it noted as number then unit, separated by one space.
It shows 100 mph
